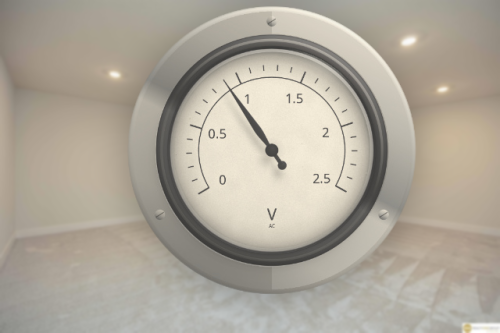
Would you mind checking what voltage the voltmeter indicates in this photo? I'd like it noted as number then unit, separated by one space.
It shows 0.9 V
